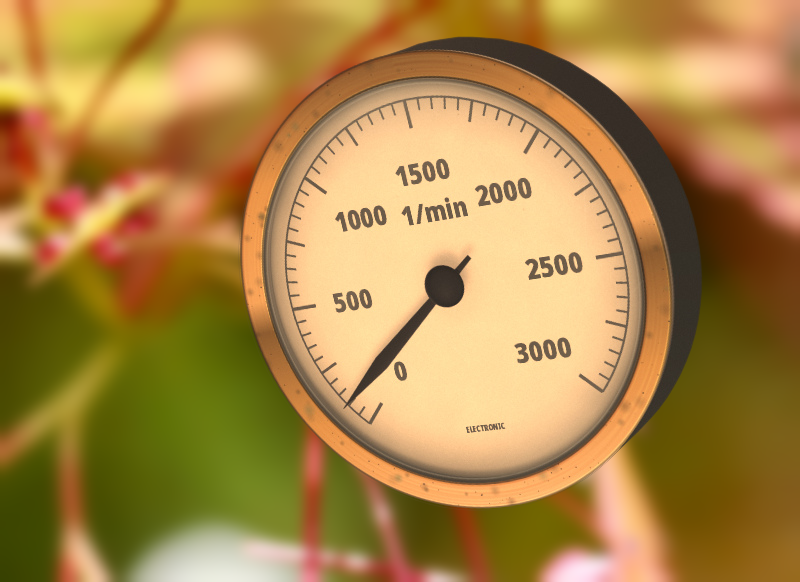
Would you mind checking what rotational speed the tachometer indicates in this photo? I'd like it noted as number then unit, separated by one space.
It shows 100 rpm
